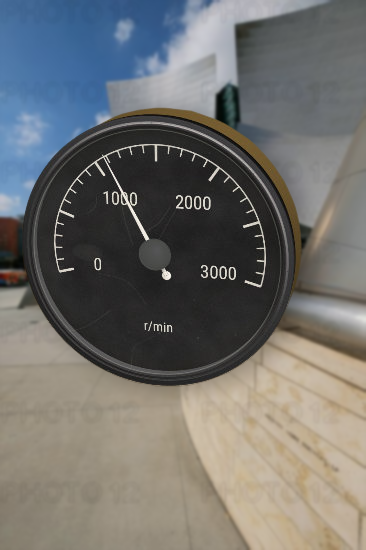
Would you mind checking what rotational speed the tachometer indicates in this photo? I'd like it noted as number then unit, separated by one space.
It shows 1100 rpm
